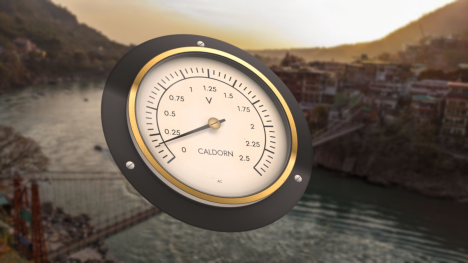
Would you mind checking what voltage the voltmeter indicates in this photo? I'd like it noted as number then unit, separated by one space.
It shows 0.15 V
